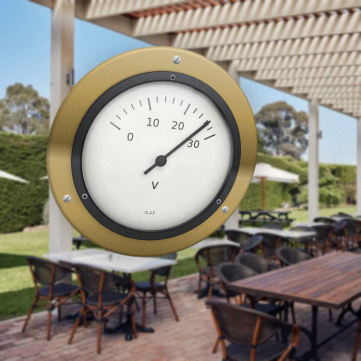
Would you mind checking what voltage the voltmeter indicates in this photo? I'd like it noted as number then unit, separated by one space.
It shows 26 V
